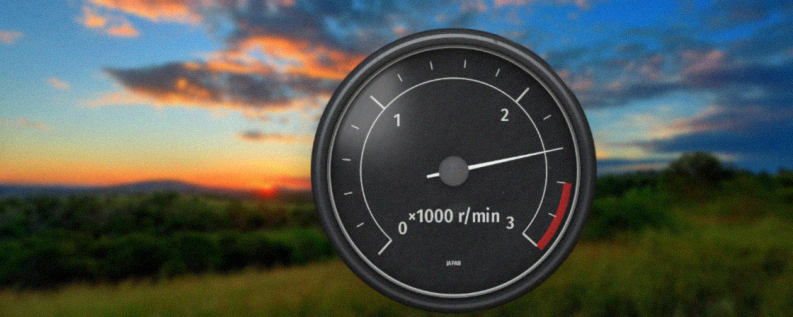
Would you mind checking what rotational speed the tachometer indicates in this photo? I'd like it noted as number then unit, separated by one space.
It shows 2400 rpm
